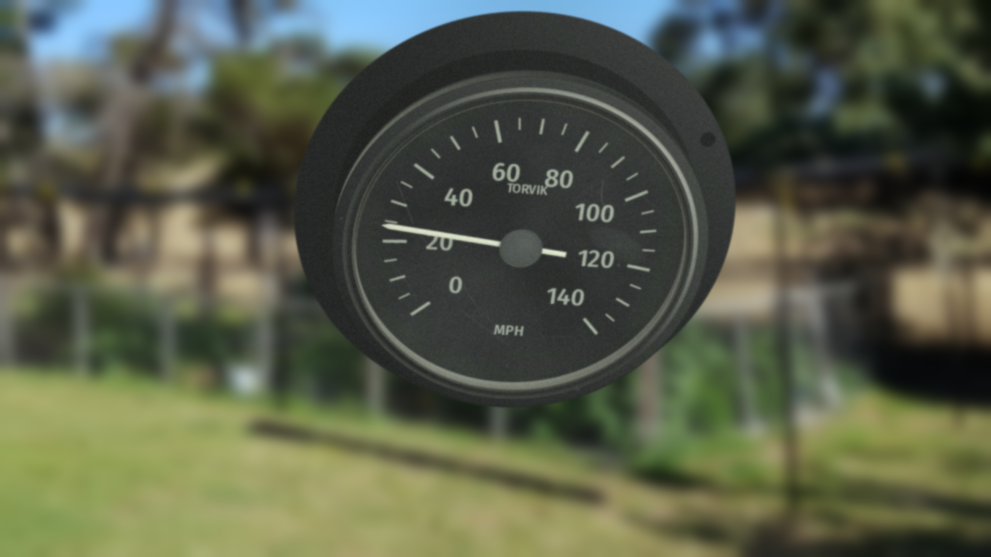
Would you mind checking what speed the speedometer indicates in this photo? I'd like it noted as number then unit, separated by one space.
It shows 25 mph
